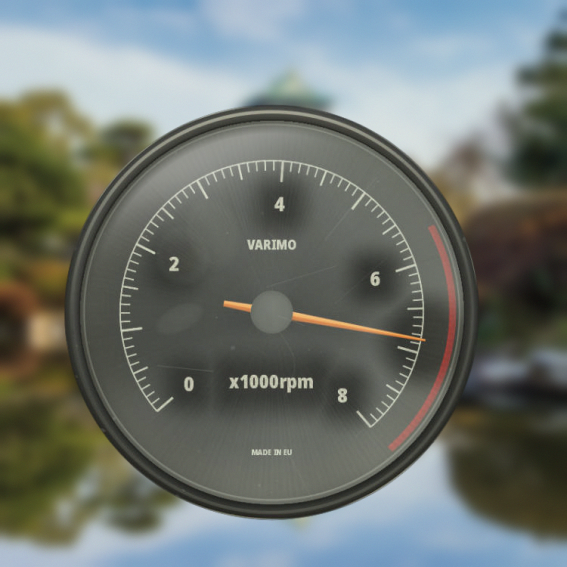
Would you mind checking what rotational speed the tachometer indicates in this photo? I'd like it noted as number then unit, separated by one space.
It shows 6850 rpm
